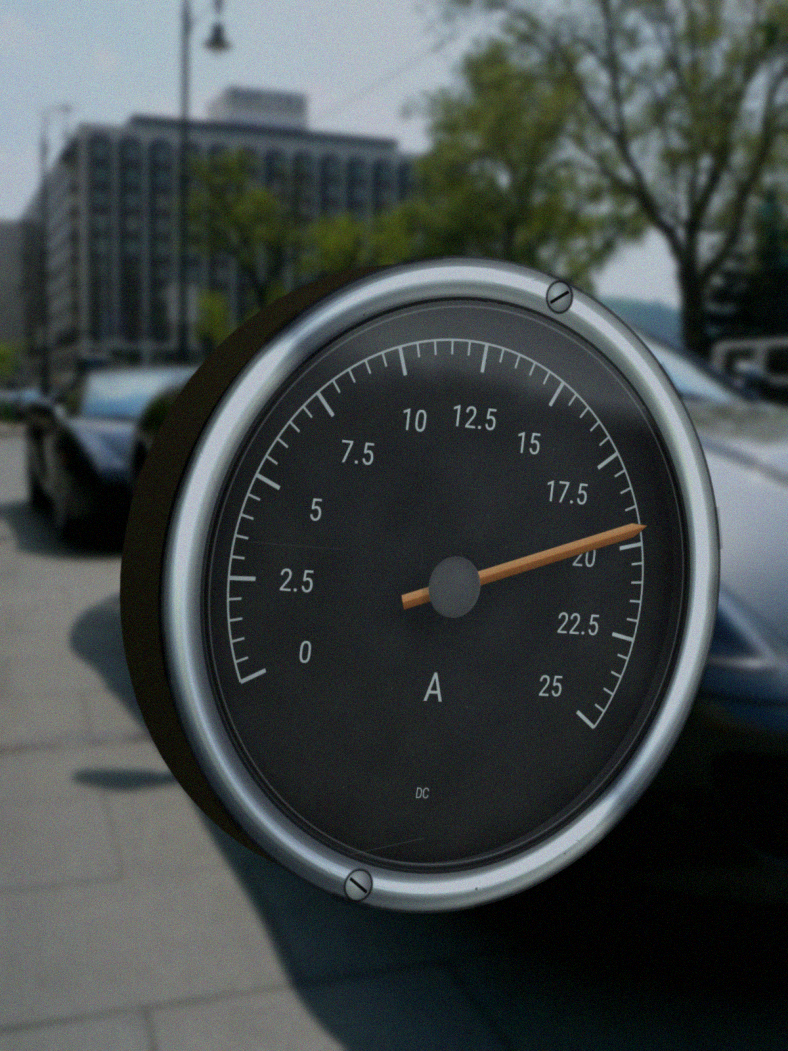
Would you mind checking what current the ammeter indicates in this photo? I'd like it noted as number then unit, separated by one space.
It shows 19.5 A
